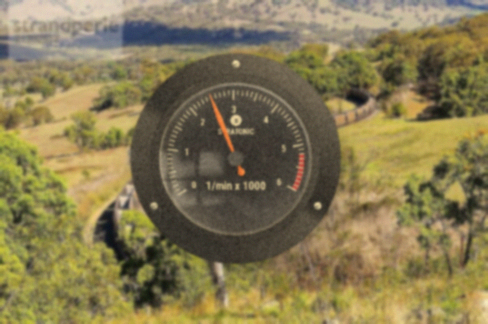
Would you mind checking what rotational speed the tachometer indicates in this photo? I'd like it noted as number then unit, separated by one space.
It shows 2500 rpm
